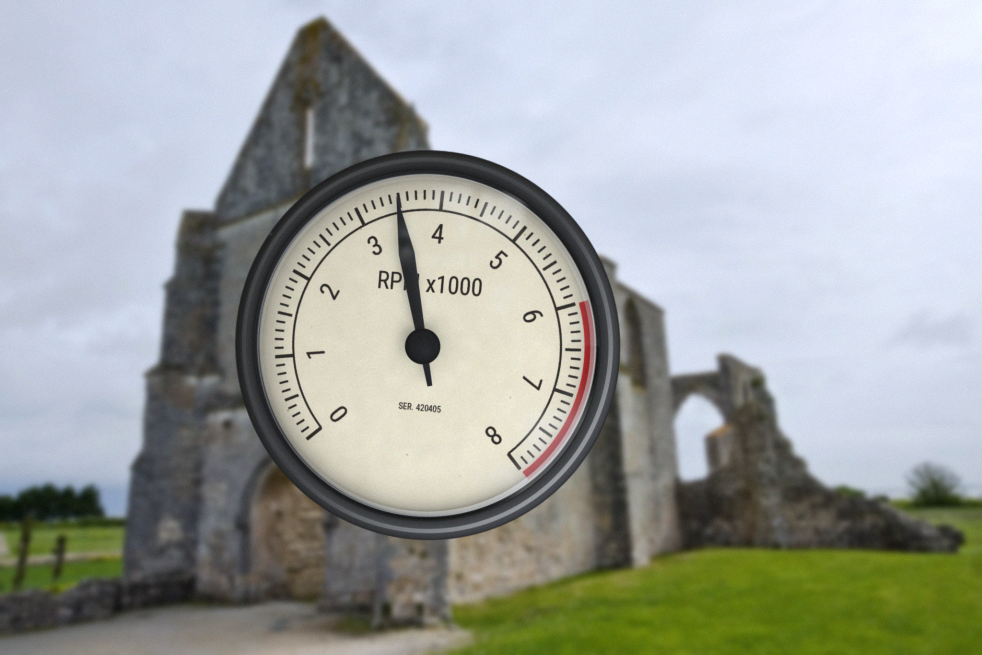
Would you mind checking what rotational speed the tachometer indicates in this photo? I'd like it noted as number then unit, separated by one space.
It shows 3500 rpm
